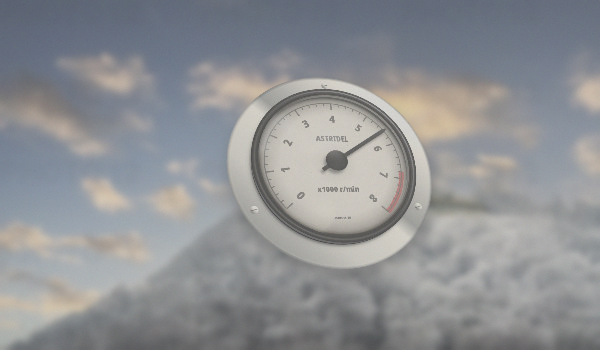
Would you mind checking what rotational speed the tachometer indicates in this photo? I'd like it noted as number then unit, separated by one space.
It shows 5600 rpm
